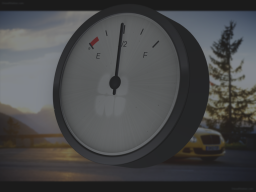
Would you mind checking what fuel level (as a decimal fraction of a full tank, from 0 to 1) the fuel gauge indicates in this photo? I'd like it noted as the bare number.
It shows 0.5
